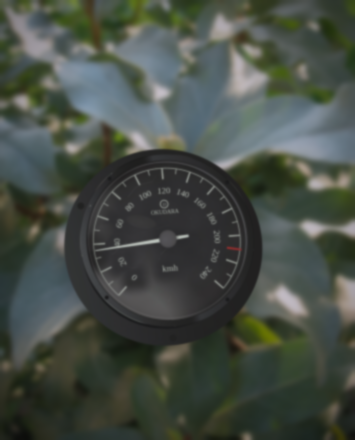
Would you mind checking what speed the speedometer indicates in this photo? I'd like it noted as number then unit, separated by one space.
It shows 35 km/h
